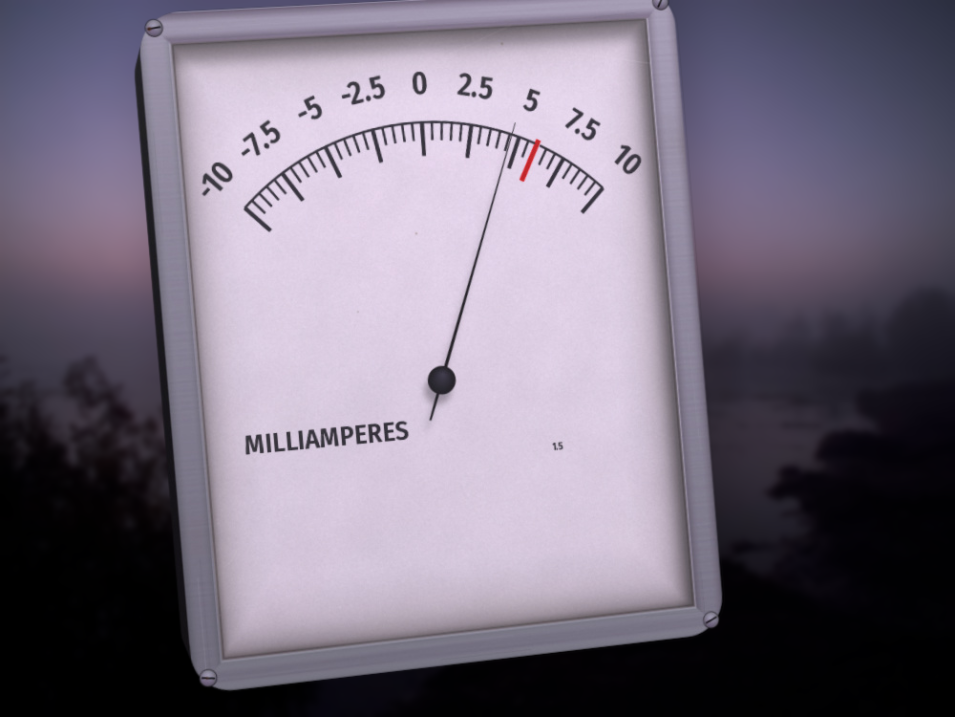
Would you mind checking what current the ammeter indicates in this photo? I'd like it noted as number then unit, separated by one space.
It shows 4.5 mA
